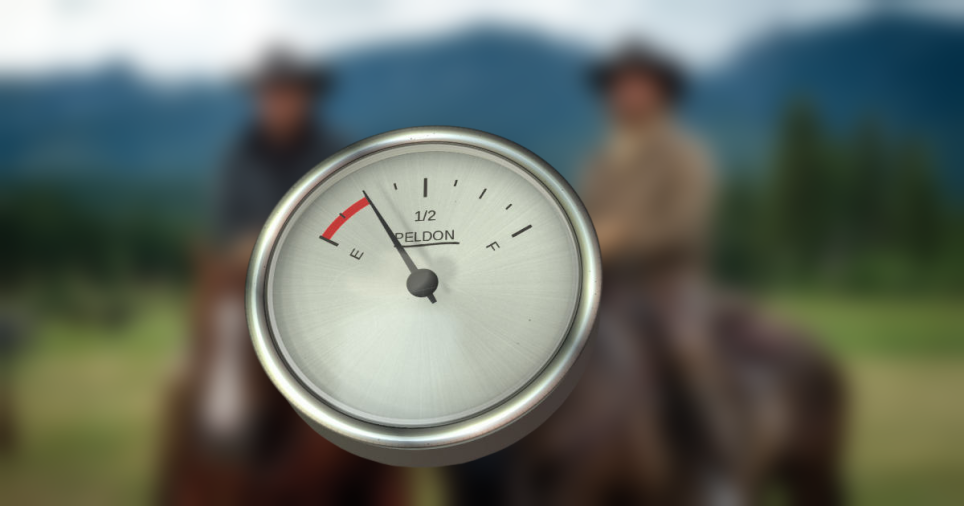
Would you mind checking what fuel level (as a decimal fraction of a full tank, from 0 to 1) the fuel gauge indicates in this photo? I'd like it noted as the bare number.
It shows 0.25
